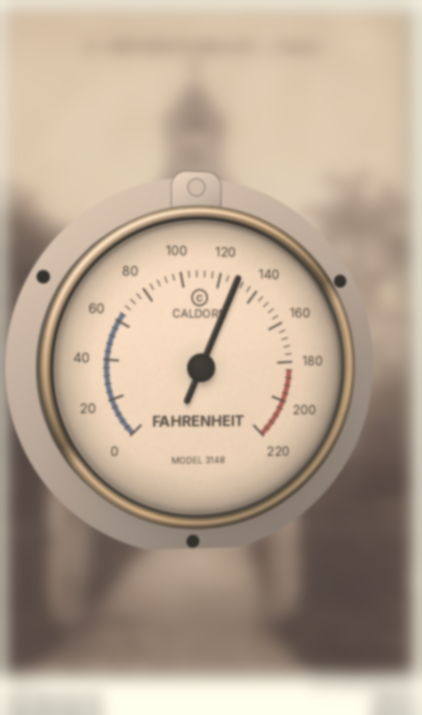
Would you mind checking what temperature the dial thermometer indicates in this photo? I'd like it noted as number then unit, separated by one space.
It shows 128 °F
